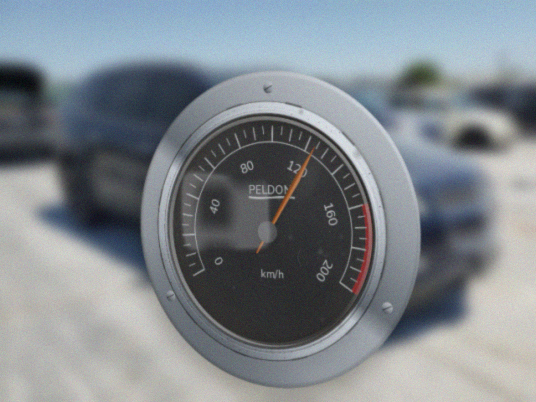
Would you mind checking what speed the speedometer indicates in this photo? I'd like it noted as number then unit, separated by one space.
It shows 125 km/h
